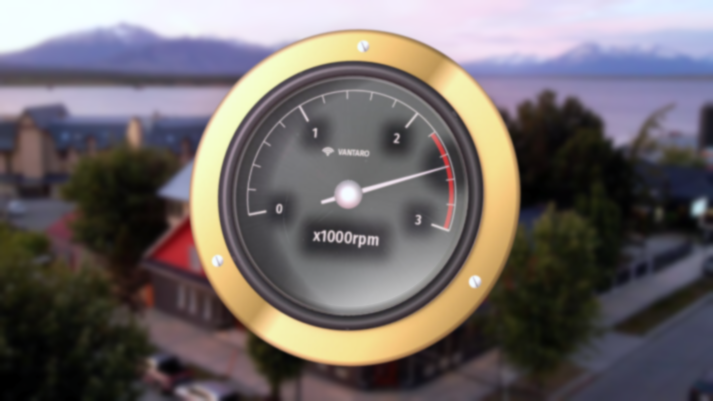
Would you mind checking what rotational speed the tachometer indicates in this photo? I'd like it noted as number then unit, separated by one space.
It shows 2500 rpm
